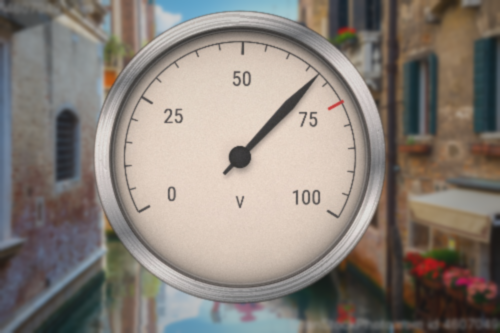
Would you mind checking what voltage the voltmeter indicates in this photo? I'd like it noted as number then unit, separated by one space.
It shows 67.5 V
